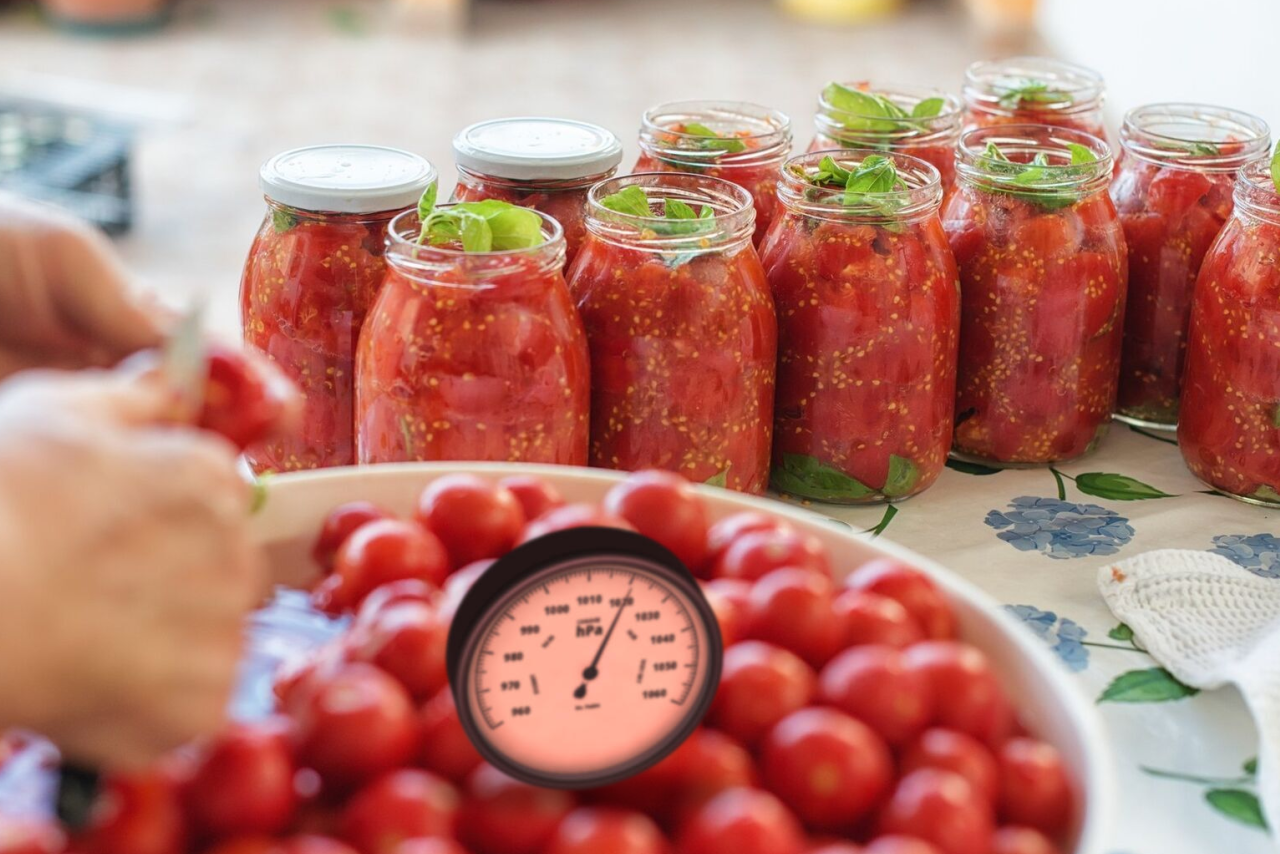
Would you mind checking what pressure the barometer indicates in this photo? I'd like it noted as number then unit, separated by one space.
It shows 1020 hPa
